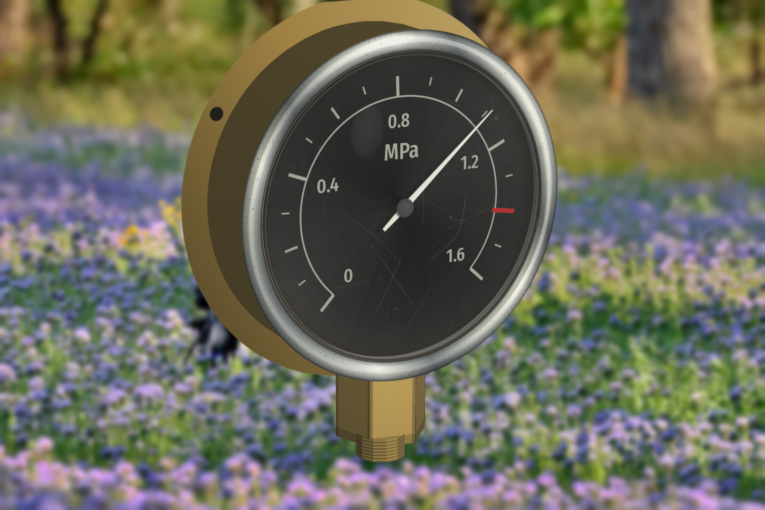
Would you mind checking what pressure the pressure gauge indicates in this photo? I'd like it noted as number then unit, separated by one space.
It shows 1.1 MPa
